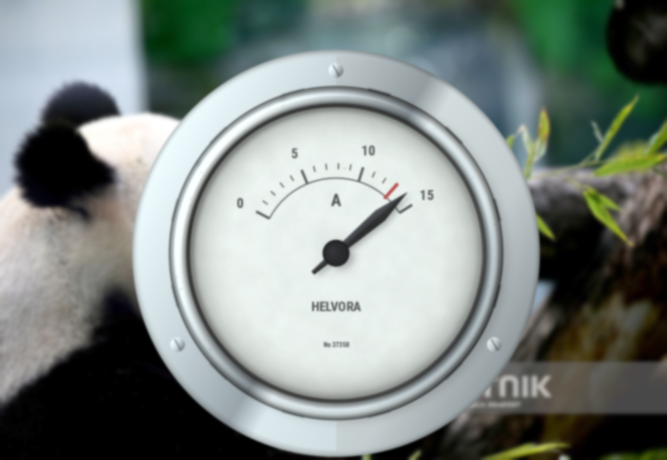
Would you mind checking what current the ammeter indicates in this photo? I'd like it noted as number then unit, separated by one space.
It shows 14 A
